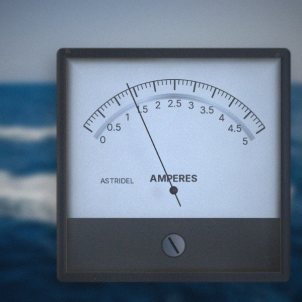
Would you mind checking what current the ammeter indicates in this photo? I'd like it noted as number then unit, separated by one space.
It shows 1.4 A
